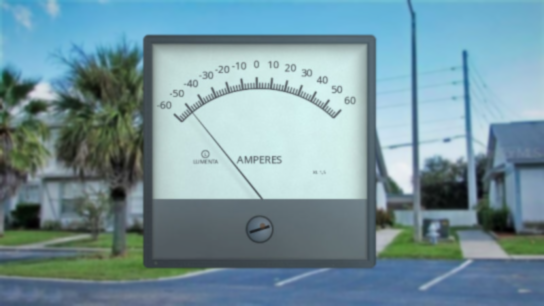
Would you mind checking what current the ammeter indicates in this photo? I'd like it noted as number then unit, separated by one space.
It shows -50 A
